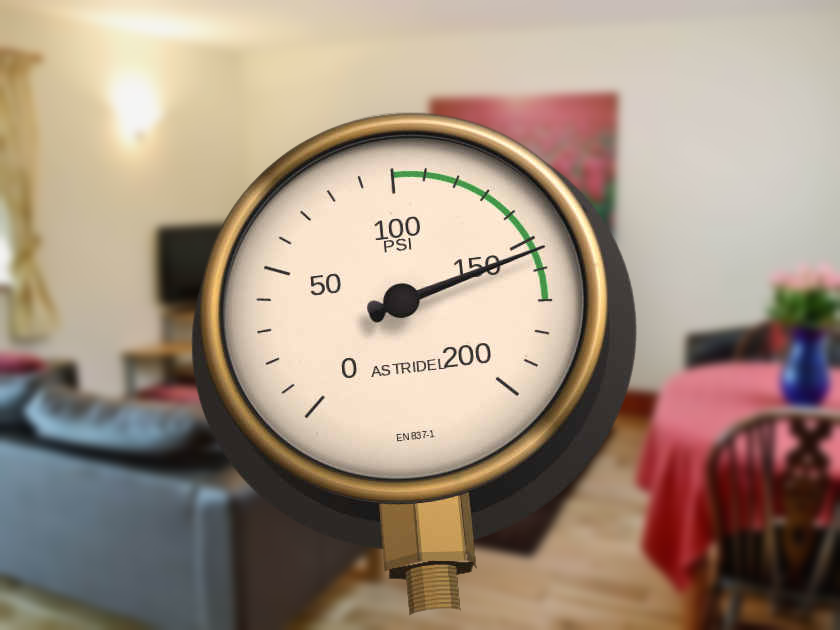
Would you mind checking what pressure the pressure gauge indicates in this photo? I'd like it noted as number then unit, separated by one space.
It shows 155 psi
